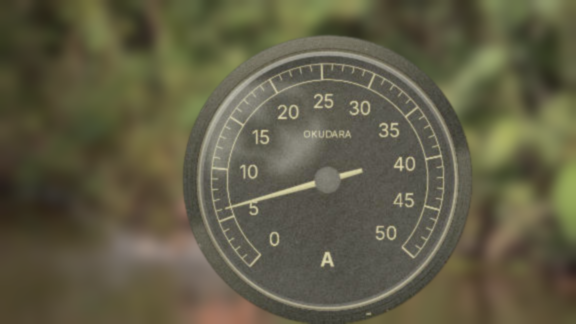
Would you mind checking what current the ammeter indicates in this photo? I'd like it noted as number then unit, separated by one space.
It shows 6 A
